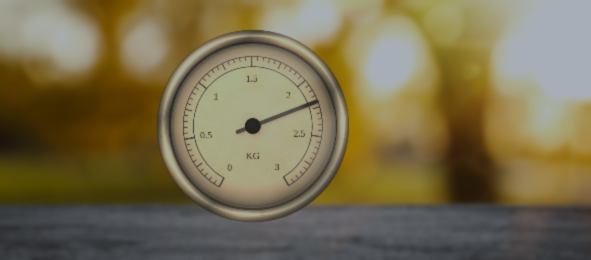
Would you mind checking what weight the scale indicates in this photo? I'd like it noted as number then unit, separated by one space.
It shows 2.2 kg
